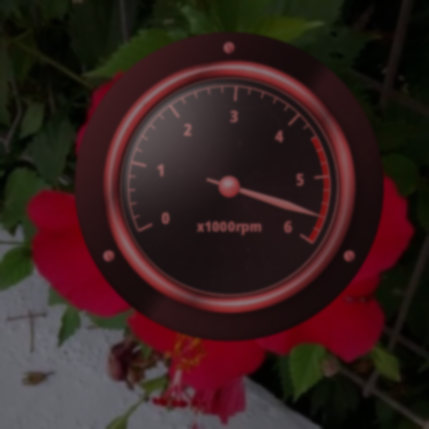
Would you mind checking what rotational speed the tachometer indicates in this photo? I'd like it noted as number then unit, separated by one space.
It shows 5600 rpm
